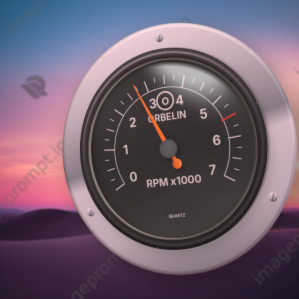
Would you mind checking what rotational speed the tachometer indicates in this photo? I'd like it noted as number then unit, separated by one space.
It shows 2750 rpm
